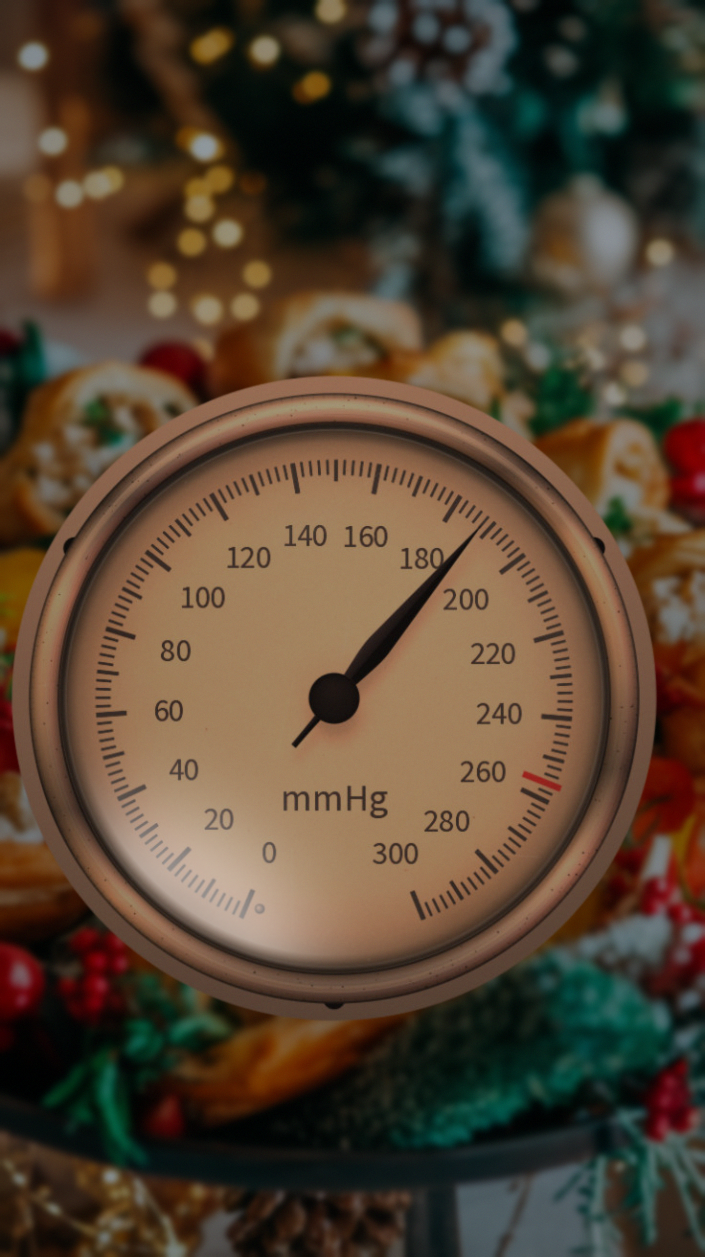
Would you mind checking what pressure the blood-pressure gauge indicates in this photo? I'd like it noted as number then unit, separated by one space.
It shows 188 mmHg
